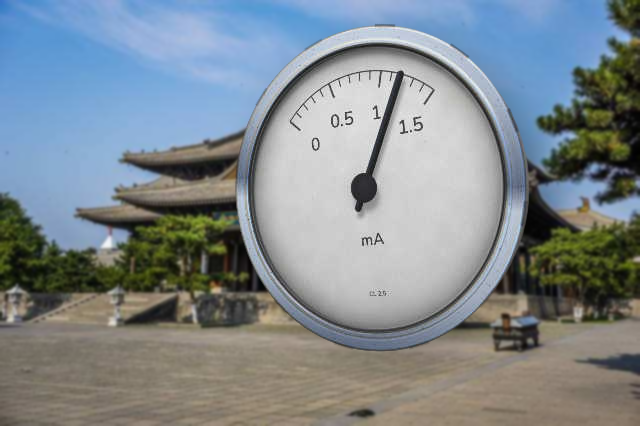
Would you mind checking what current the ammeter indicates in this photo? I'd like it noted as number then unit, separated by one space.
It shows 1.2 mA
